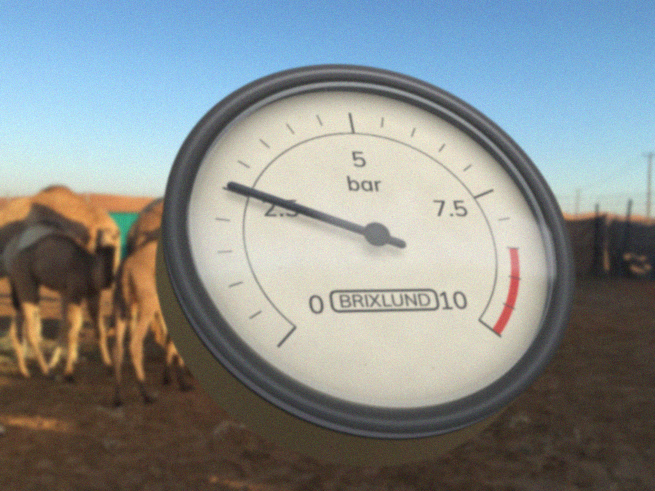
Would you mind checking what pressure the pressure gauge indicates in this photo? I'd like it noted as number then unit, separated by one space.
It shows 2.5 bar
